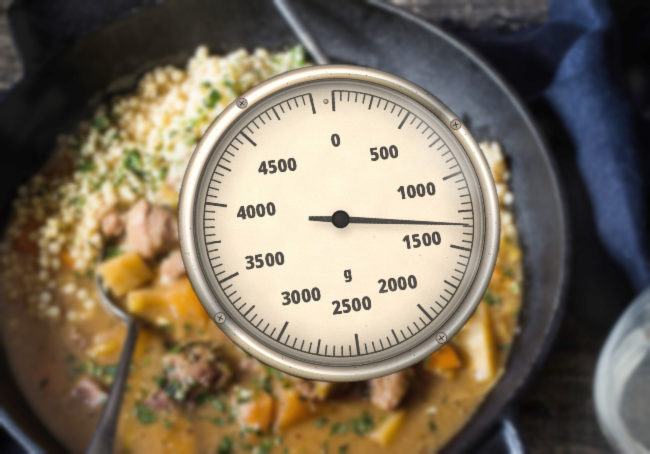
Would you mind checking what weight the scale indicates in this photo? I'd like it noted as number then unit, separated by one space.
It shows 1350 g
